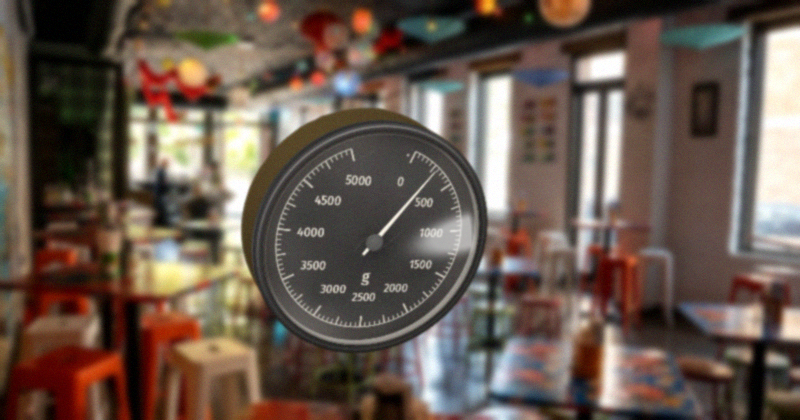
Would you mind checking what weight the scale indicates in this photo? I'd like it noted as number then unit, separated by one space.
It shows 250 g
